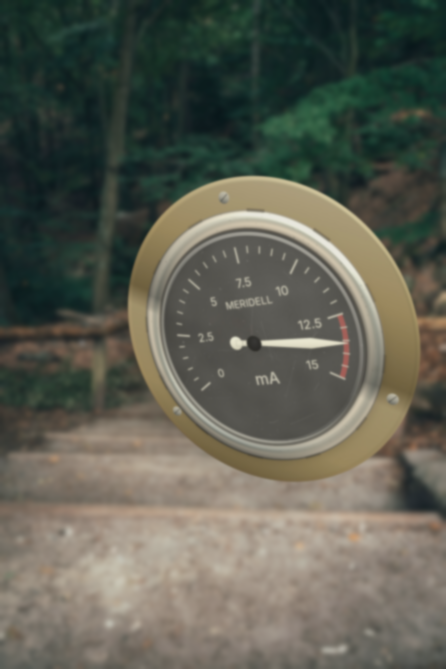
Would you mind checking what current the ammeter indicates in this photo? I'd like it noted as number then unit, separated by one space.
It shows 13.5 mA
